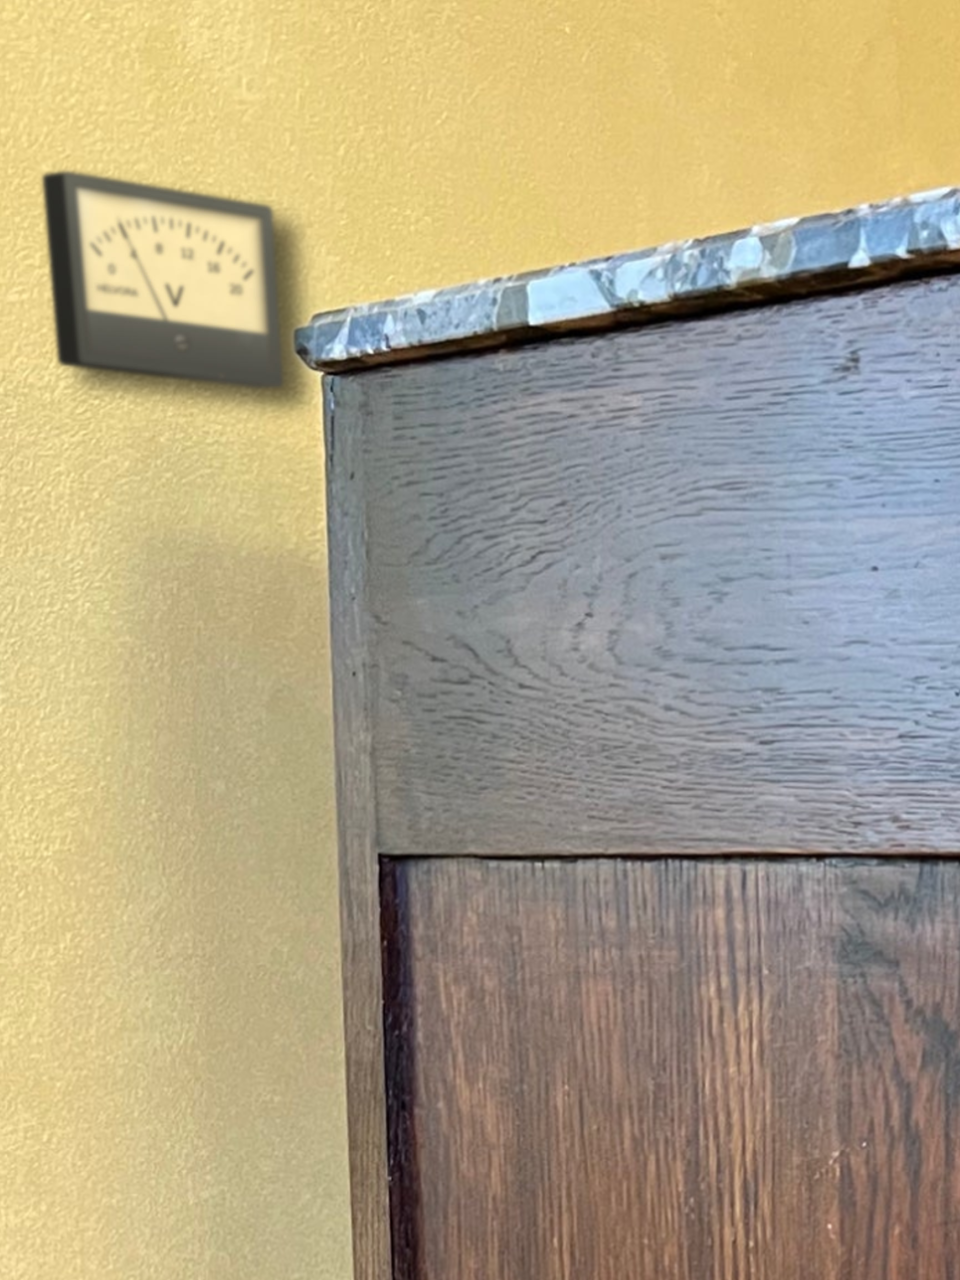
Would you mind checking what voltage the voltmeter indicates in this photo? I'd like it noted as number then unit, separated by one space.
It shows 4 V
